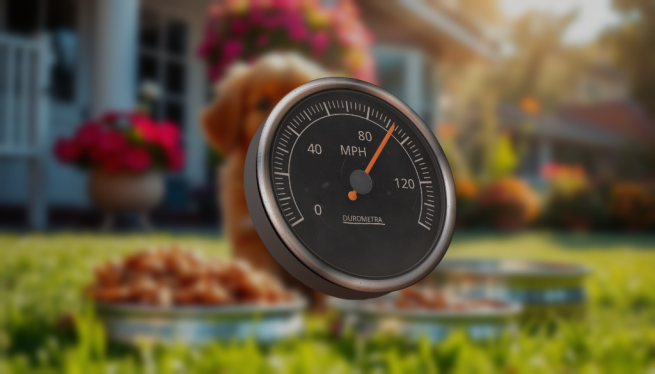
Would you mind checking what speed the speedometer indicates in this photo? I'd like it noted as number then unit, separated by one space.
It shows 92 mph
